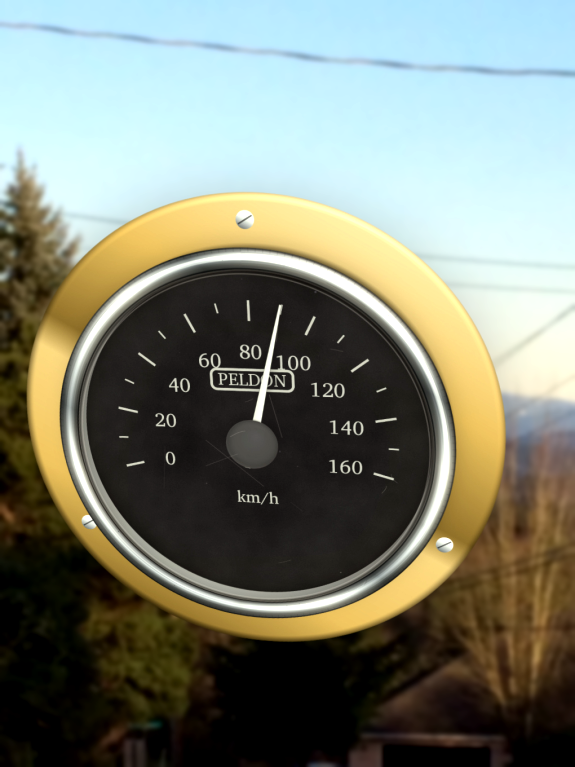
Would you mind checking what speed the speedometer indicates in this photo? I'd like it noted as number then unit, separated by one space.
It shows 90 km/h
